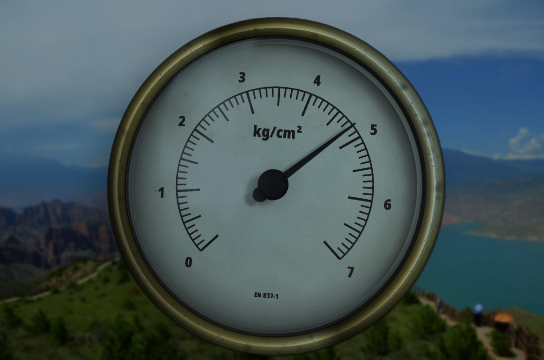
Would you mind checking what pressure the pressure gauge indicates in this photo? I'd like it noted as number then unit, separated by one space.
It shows 4.8 kg/cm²
